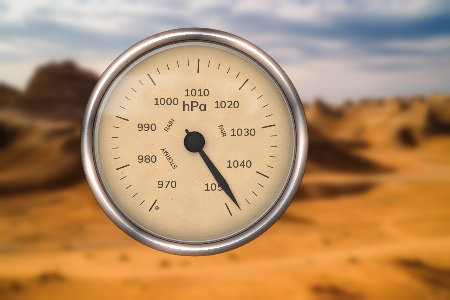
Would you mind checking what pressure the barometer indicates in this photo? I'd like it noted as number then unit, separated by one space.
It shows 1048 hPa
